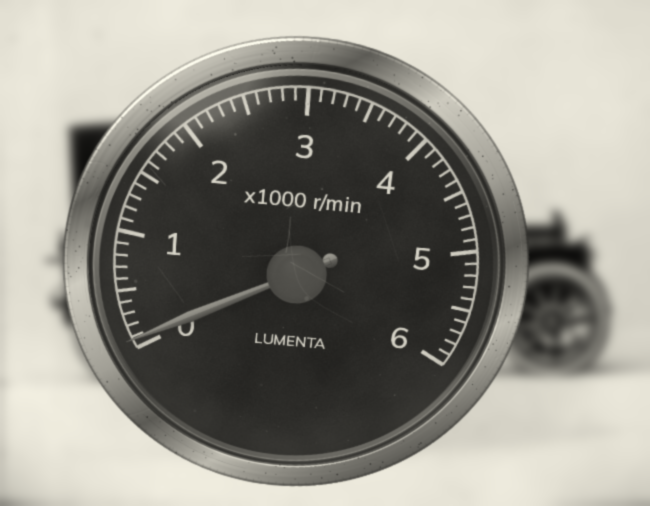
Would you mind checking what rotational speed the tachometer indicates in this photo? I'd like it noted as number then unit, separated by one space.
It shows 100 rpm
